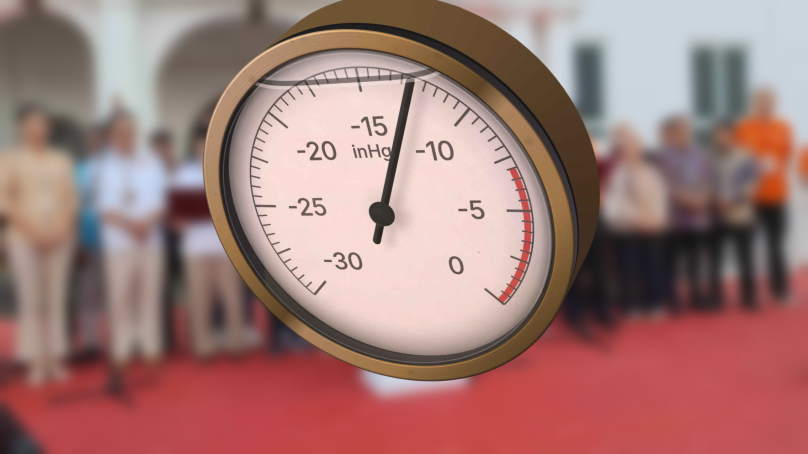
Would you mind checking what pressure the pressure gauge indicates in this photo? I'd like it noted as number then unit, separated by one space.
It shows -12.5 inHg
